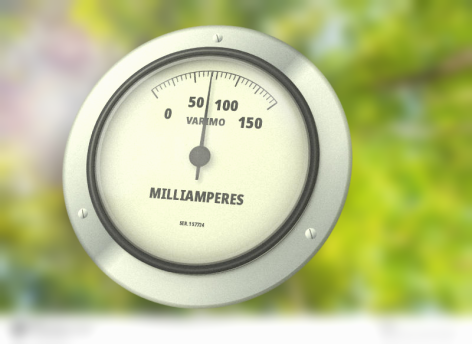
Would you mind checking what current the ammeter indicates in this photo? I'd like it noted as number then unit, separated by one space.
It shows 70 mA
